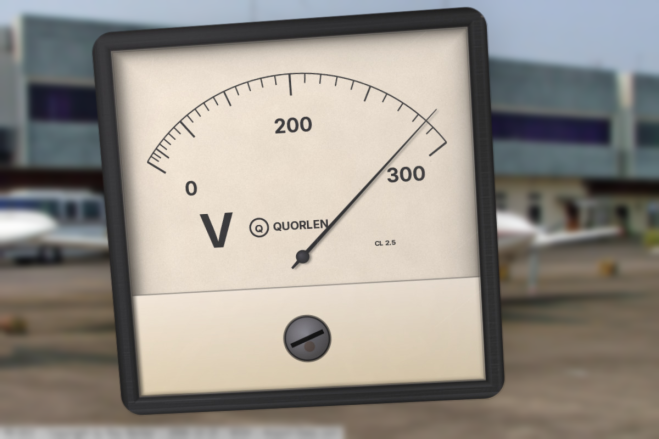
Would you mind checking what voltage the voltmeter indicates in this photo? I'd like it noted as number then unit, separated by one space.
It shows 285 V
